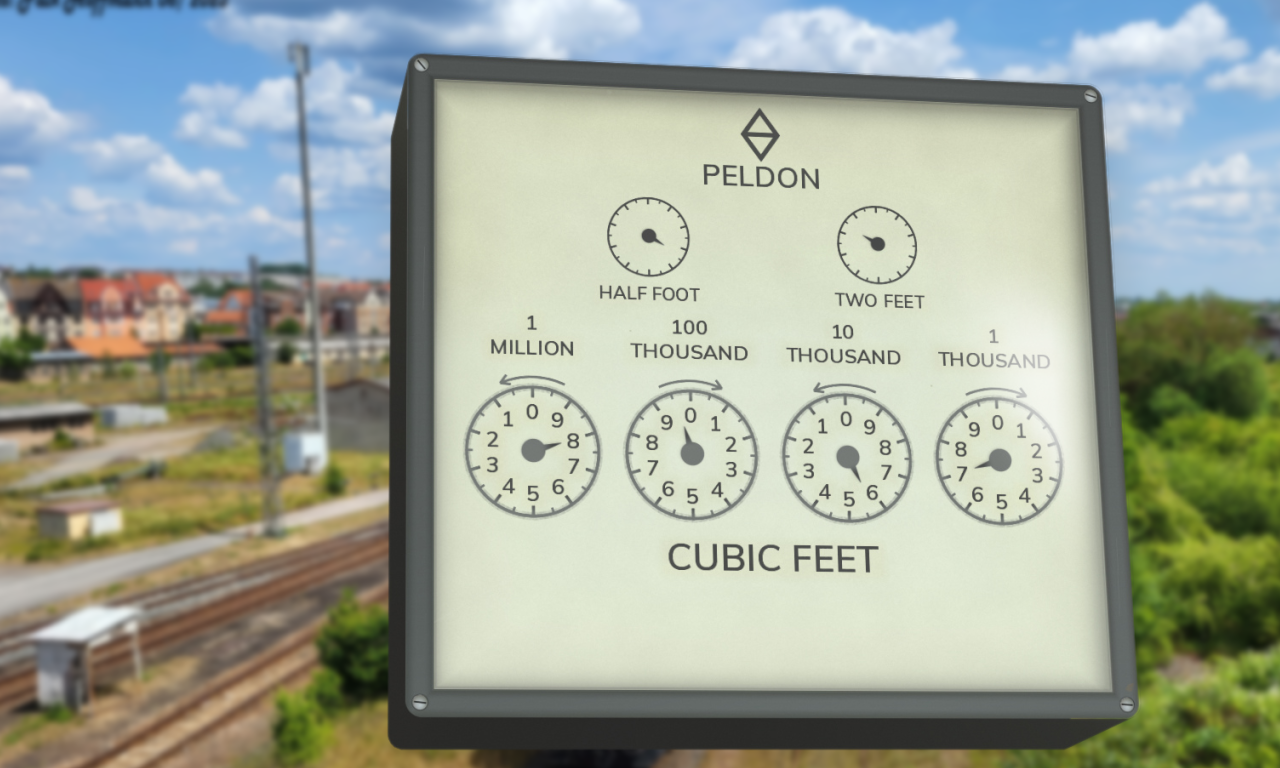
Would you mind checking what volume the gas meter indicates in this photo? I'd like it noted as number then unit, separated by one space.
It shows 795700 ft³
